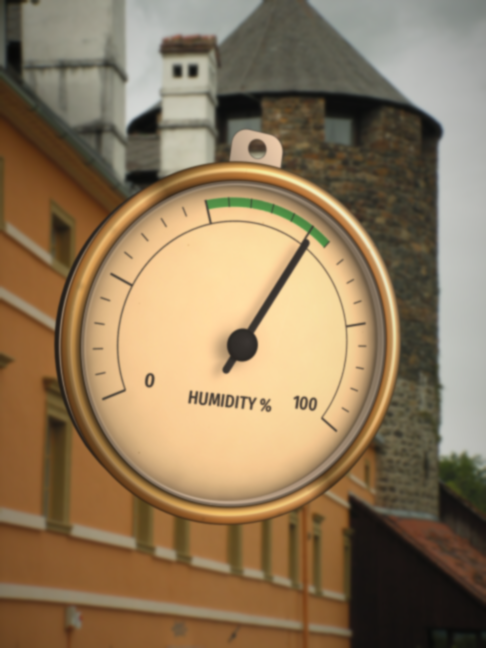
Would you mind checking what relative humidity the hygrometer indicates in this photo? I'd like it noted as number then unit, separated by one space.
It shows 60 %
